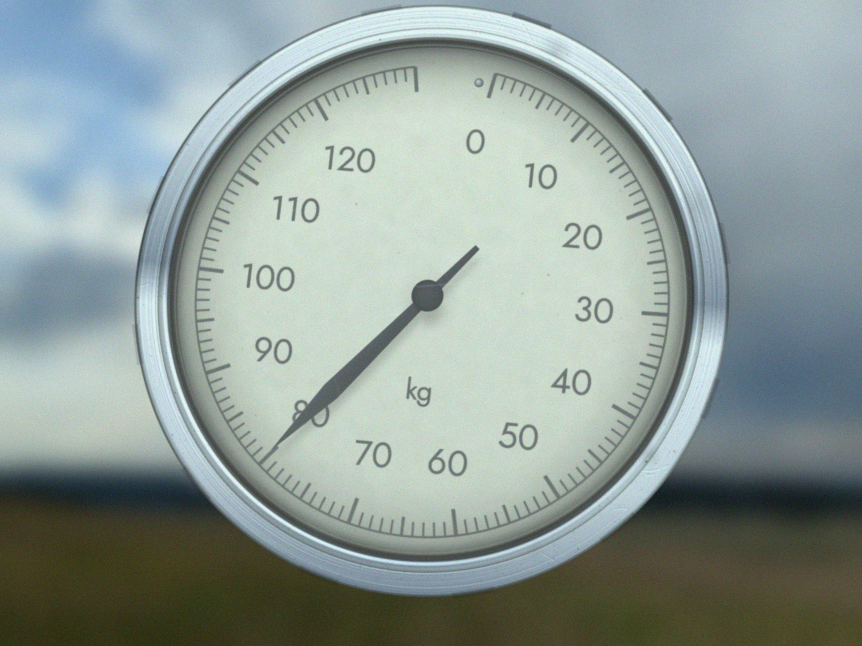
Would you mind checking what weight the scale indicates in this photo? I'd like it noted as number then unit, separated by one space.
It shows 80 kg
